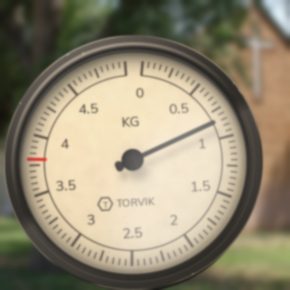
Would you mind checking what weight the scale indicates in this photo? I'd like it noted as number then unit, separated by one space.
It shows 0.85 kg
